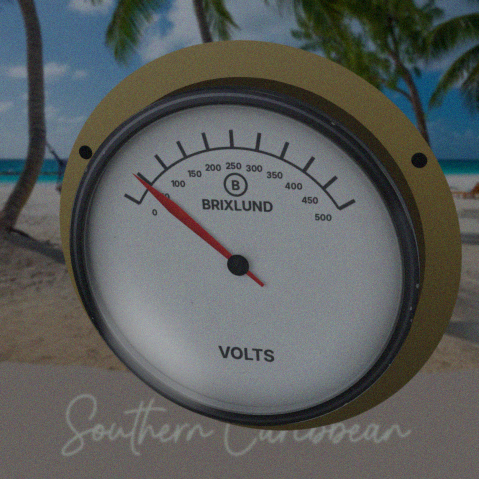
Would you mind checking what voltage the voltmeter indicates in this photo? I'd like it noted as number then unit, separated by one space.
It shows 50 V
